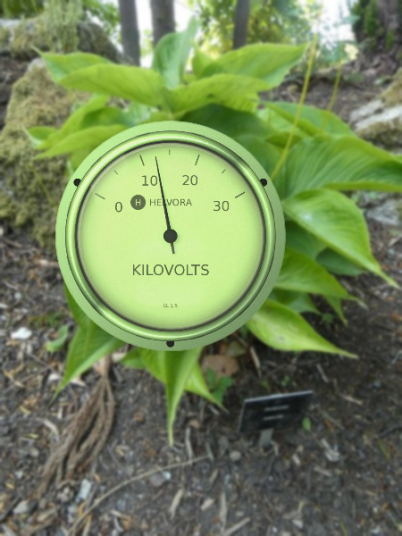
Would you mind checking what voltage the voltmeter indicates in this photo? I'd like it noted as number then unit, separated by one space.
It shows 12.5 kV
